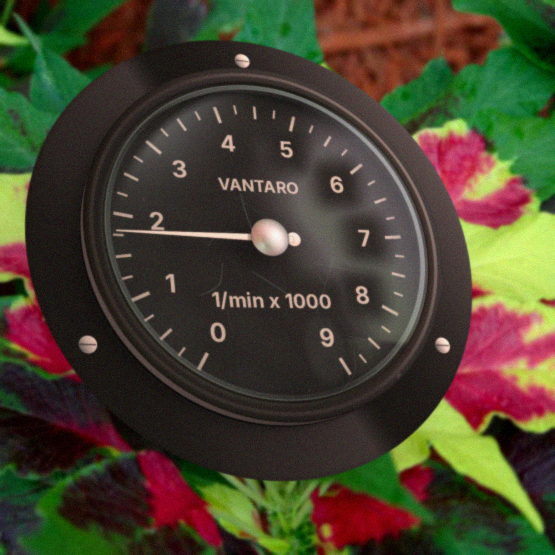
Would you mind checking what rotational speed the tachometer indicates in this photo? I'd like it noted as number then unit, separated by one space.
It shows 1750 rpm
